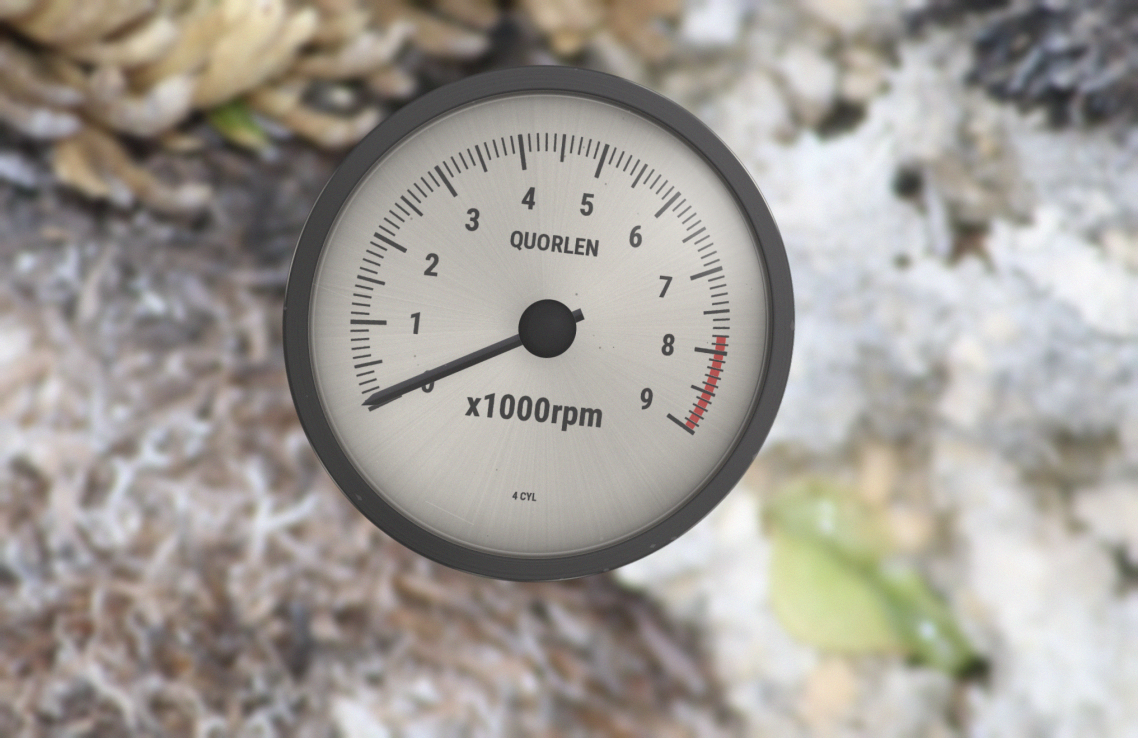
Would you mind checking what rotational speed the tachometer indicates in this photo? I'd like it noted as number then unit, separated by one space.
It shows 100 rpm
